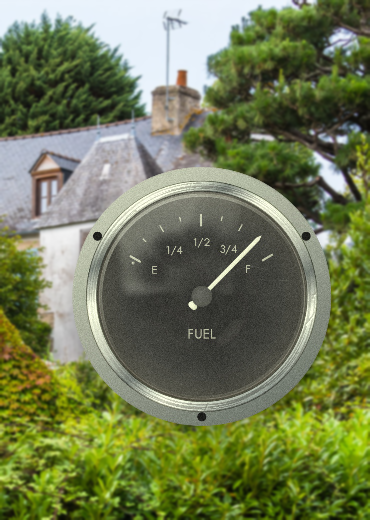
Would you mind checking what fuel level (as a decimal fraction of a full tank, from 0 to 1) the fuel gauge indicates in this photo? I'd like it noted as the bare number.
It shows 0.875
